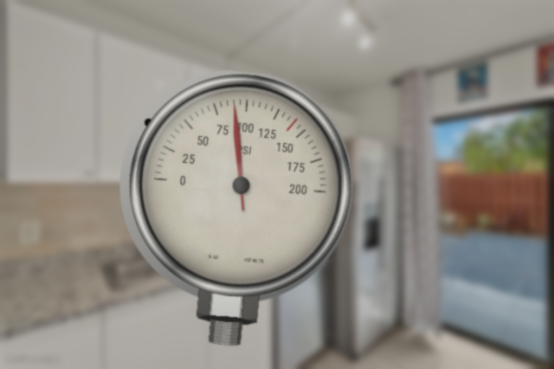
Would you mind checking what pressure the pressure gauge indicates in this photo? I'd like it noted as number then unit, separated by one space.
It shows 90 psi
